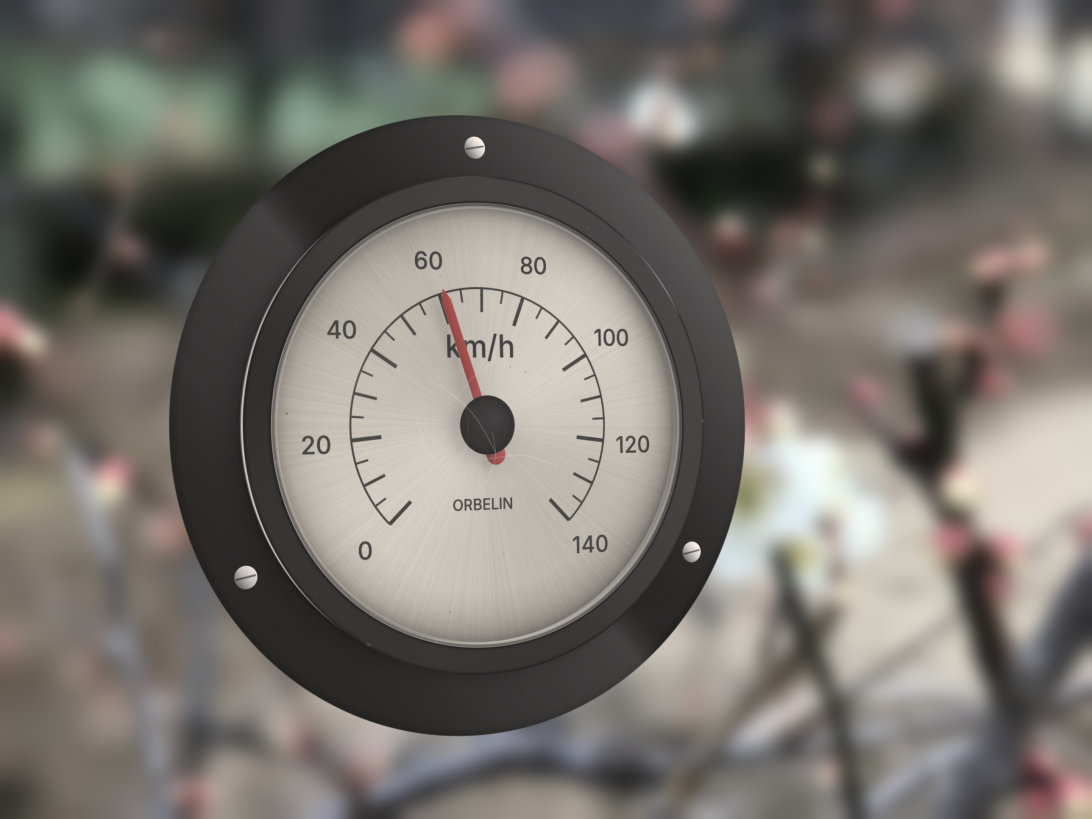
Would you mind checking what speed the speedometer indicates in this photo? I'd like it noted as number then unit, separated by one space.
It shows 60 km/h
